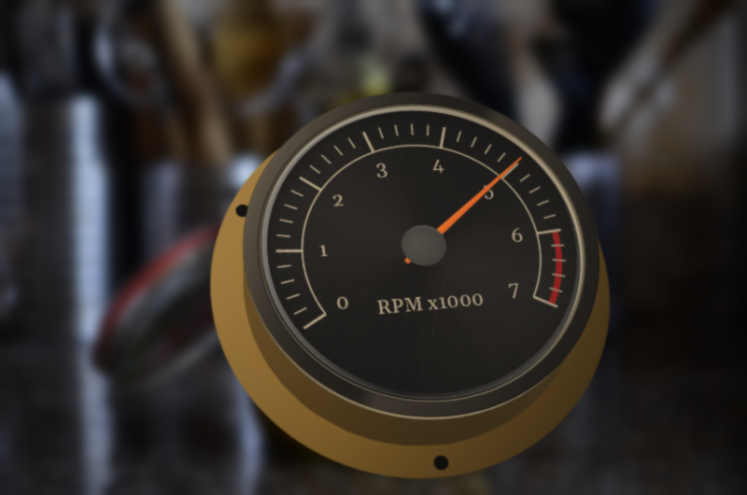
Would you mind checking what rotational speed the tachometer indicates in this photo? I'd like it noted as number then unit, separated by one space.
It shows 5000 rpm
